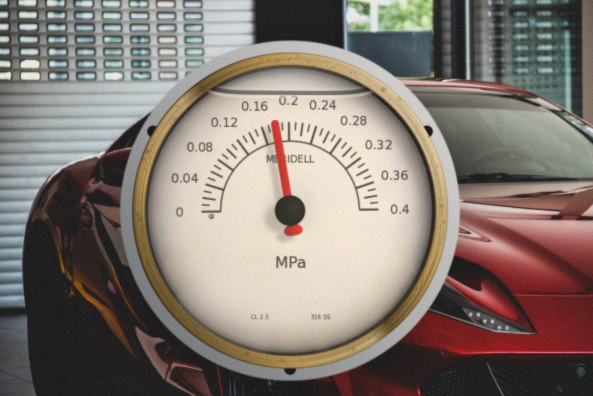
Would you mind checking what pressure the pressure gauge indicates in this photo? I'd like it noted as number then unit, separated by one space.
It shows 0.18 MPa
